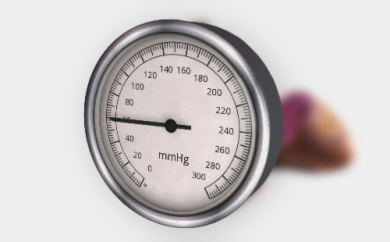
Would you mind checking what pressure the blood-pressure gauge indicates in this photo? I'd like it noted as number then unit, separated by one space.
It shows 60 mmHg
